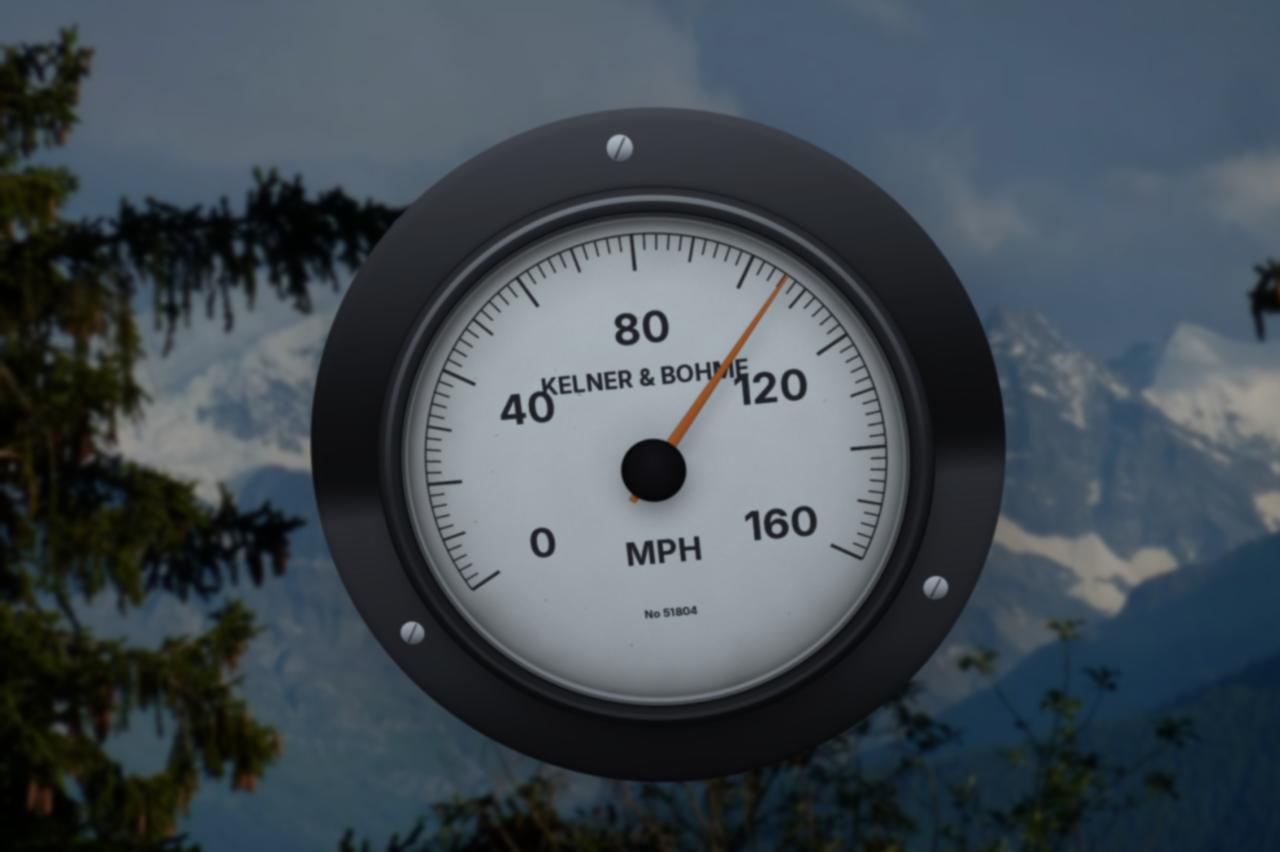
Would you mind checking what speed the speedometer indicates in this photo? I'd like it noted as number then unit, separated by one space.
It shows 106 mph
